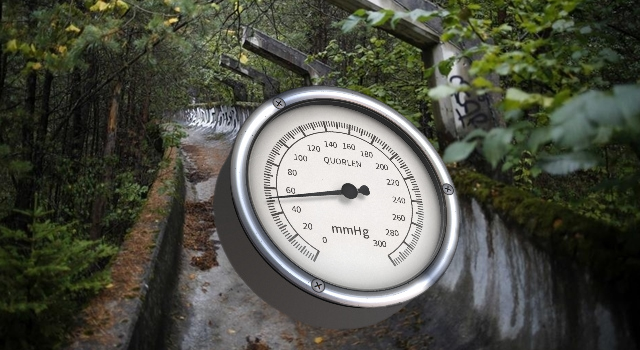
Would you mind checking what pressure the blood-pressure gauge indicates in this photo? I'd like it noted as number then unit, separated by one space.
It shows 50 mmHg
